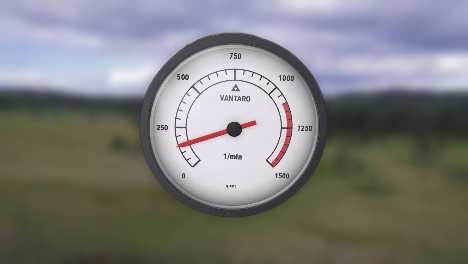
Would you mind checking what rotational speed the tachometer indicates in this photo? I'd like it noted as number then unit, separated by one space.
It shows 150 rpm
